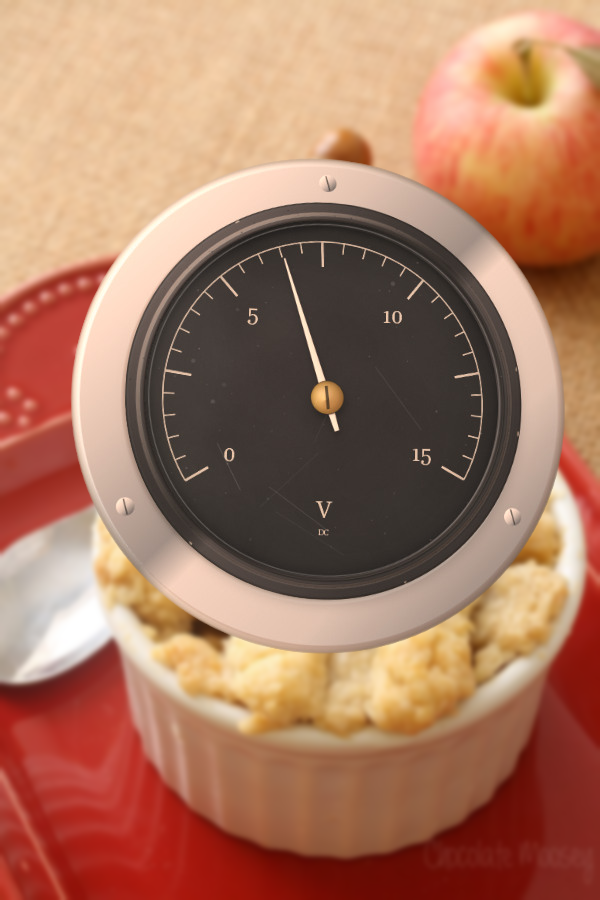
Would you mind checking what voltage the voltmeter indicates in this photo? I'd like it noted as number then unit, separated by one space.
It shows 6.5 V
